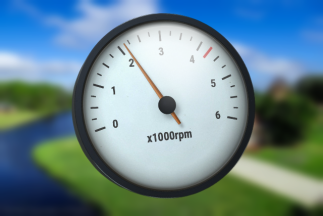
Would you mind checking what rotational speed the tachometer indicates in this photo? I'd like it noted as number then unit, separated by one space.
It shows 2125 rpm
